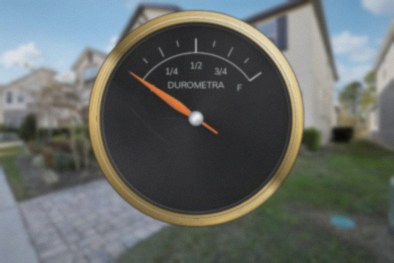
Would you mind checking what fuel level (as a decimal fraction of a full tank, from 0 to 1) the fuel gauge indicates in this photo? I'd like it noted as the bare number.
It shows 0
